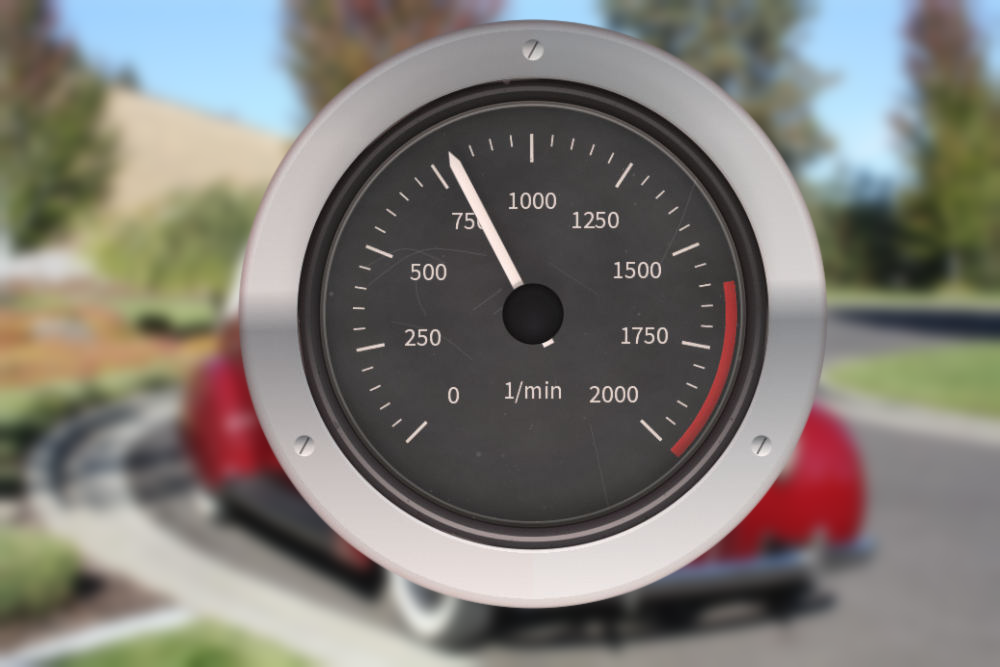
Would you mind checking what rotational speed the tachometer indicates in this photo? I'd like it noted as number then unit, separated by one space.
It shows 800 rpm
